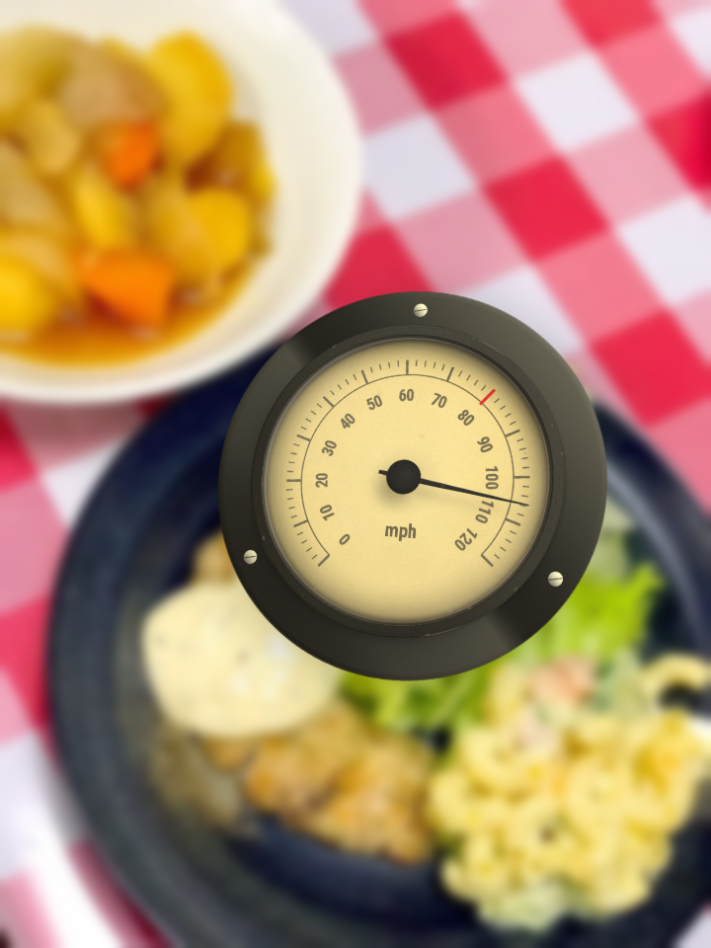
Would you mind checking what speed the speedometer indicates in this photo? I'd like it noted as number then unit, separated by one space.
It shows 106 mph
